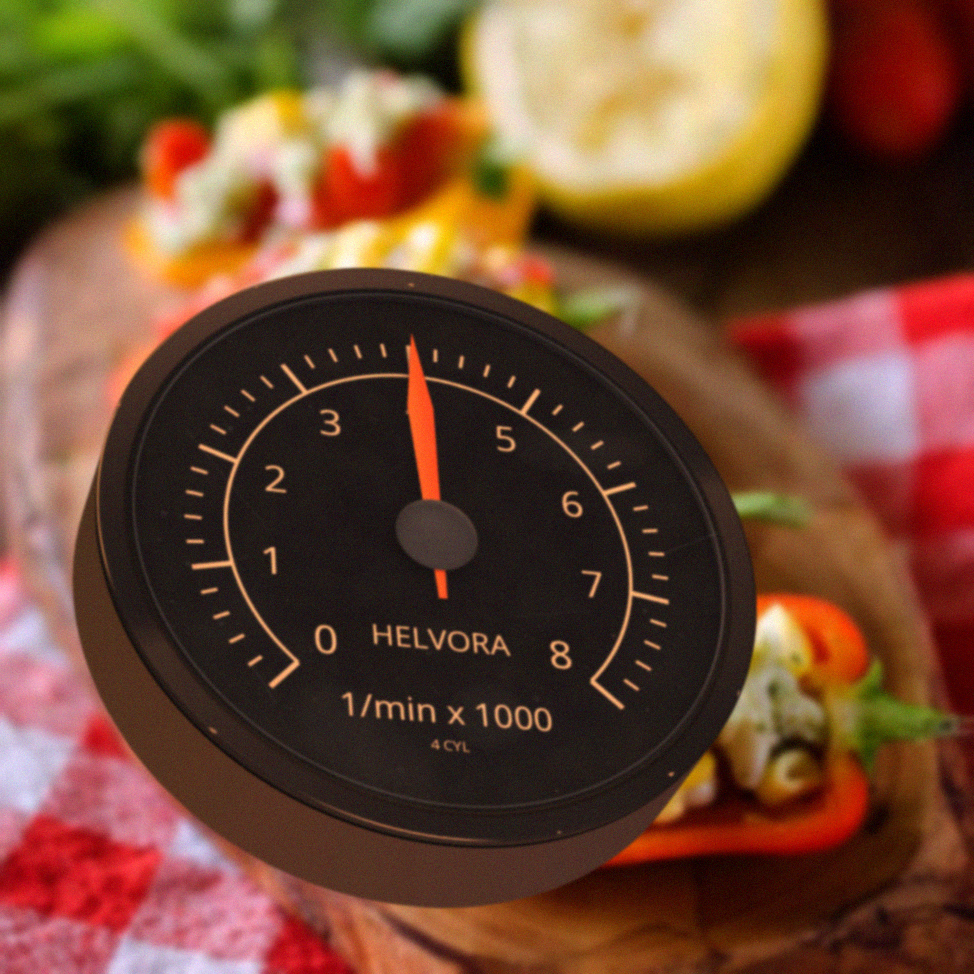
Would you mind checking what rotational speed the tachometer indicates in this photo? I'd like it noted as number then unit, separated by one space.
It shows 4000 rpm
